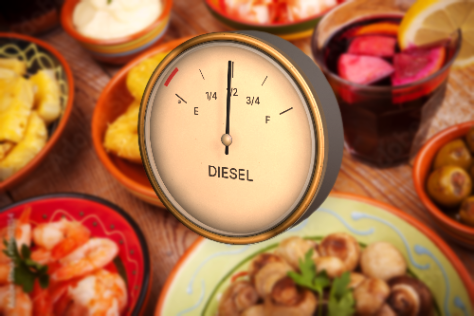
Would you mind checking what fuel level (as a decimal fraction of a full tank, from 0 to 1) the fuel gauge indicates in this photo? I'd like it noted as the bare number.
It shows 0.5
